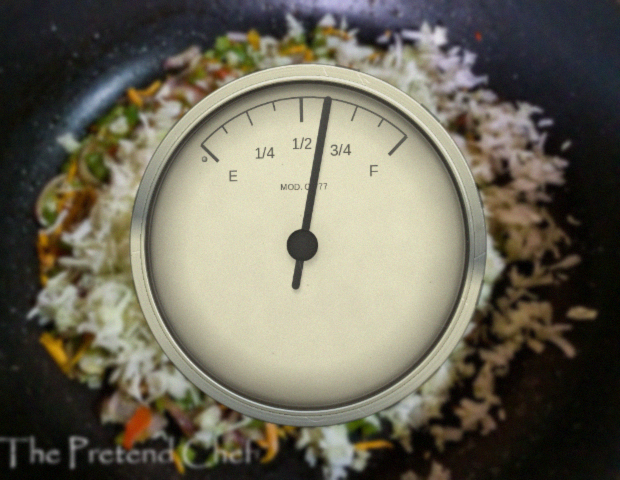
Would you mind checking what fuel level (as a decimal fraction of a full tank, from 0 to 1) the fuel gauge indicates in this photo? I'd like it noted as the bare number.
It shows 0.625
